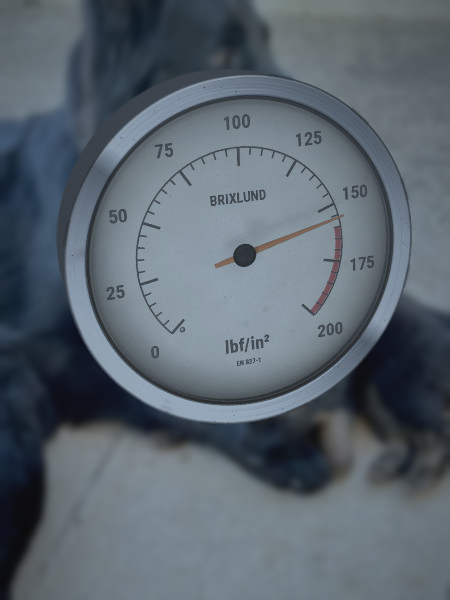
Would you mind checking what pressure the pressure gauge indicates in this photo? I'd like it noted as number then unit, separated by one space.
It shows 155 psi
